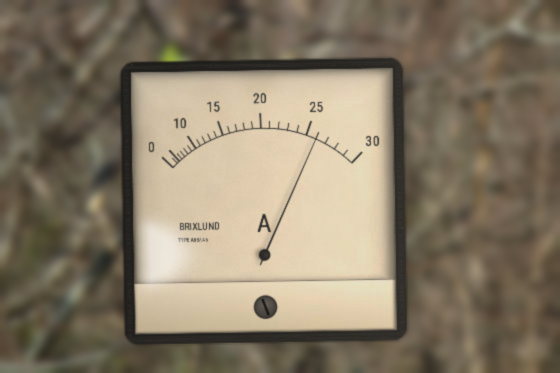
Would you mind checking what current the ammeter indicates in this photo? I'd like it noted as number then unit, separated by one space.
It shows 26 A
